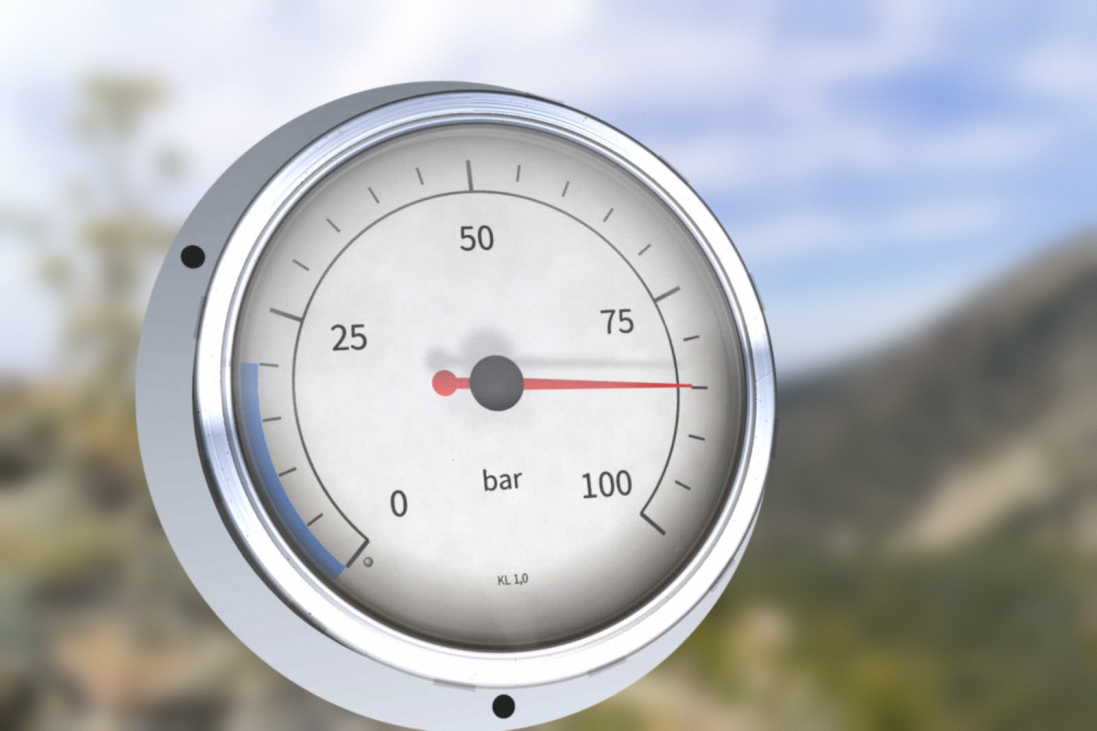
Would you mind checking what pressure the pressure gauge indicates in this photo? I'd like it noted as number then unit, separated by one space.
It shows 85 bar
